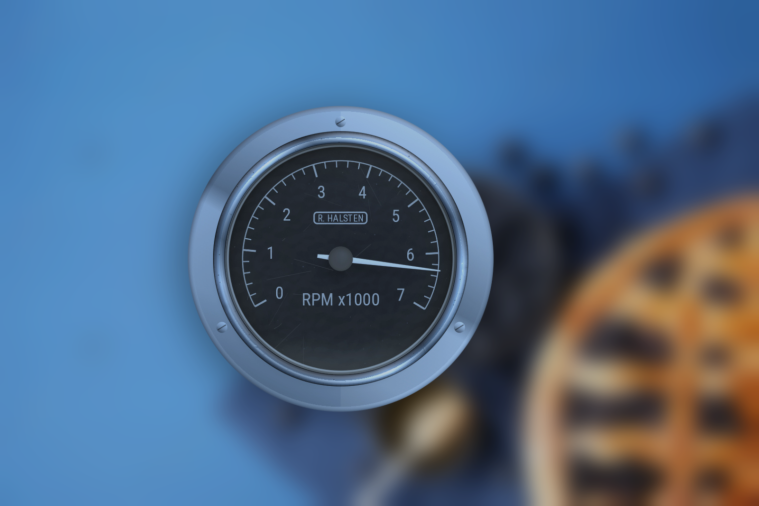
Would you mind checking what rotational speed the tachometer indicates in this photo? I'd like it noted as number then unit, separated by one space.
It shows 6300 rpm
